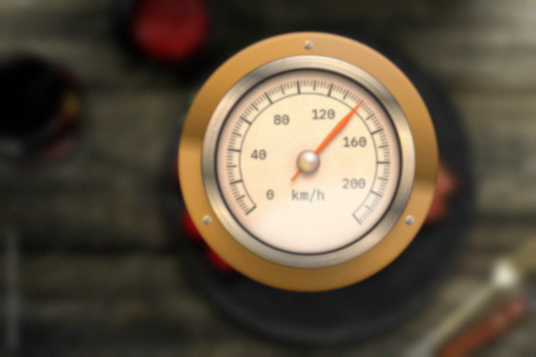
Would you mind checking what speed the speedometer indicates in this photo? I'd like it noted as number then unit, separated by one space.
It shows 140 km/h
